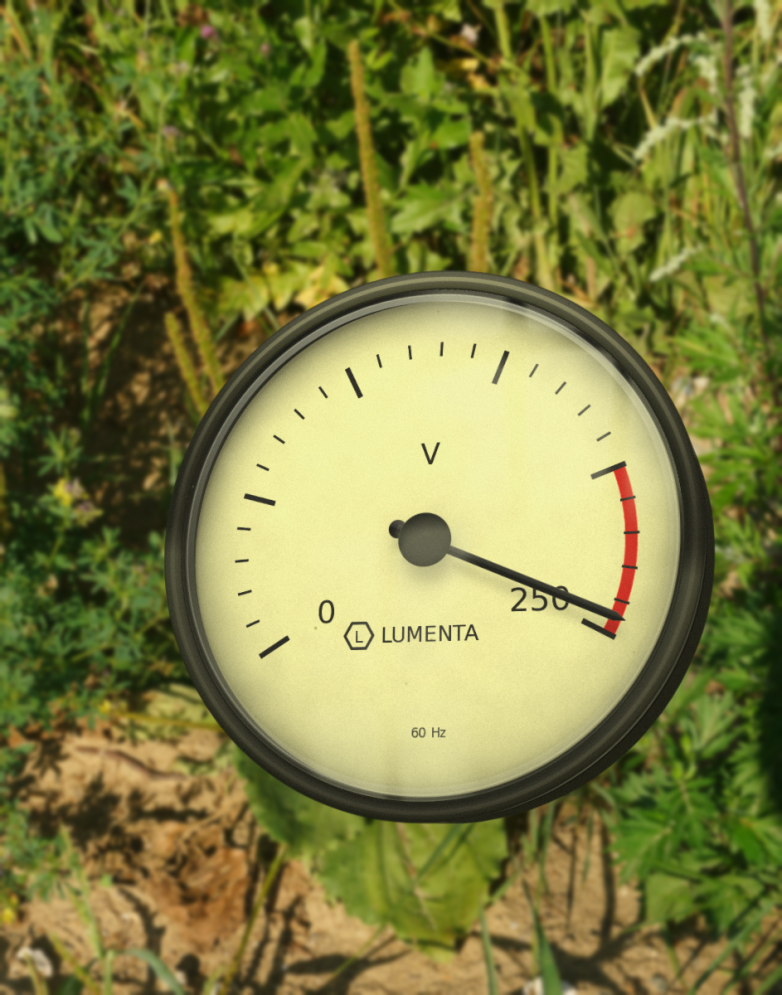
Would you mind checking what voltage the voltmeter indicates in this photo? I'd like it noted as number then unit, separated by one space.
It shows 245 V
